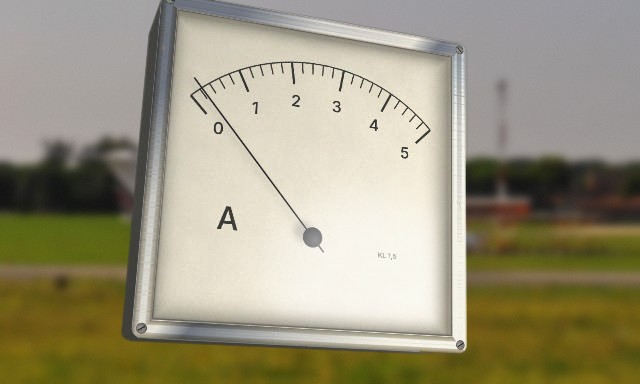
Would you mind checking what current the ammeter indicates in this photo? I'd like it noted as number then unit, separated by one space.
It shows 0.2 A
